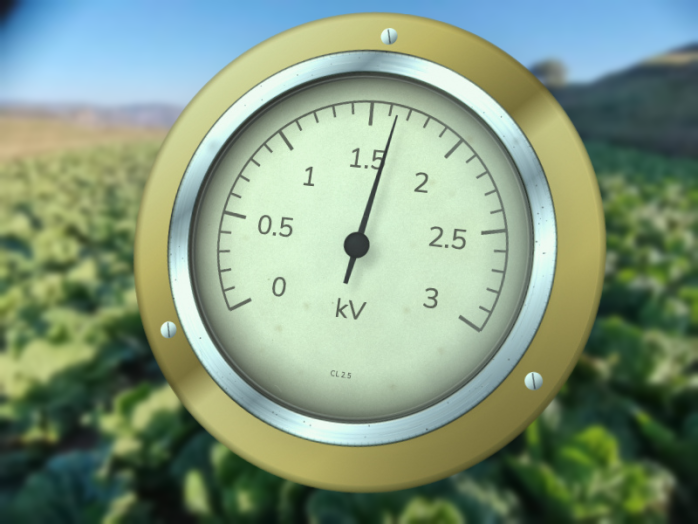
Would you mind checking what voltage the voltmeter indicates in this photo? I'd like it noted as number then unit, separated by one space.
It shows 1.65 kV
